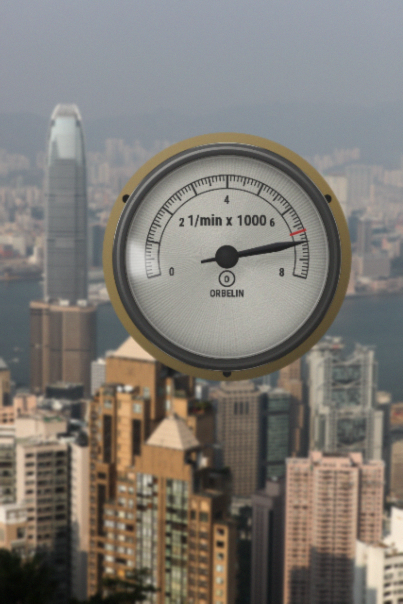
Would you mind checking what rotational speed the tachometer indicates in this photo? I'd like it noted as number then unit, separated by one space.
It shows 7000 rpm
